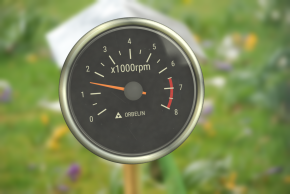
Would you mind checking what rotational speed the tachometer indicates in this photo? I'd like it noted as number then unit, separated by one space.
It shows 1500 rpm
